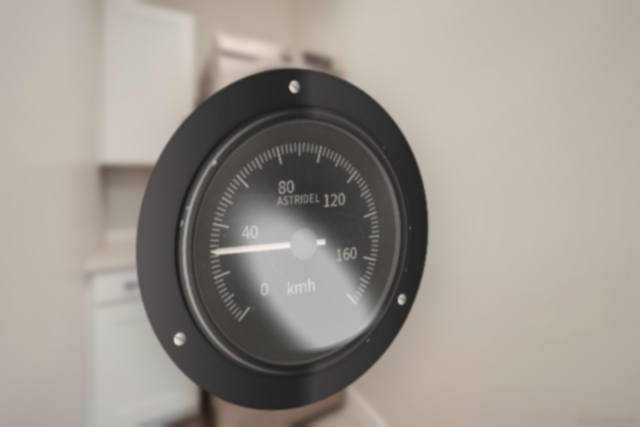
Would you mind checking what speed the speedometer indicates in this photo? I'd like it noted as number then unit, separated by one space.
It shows 30 km/h
